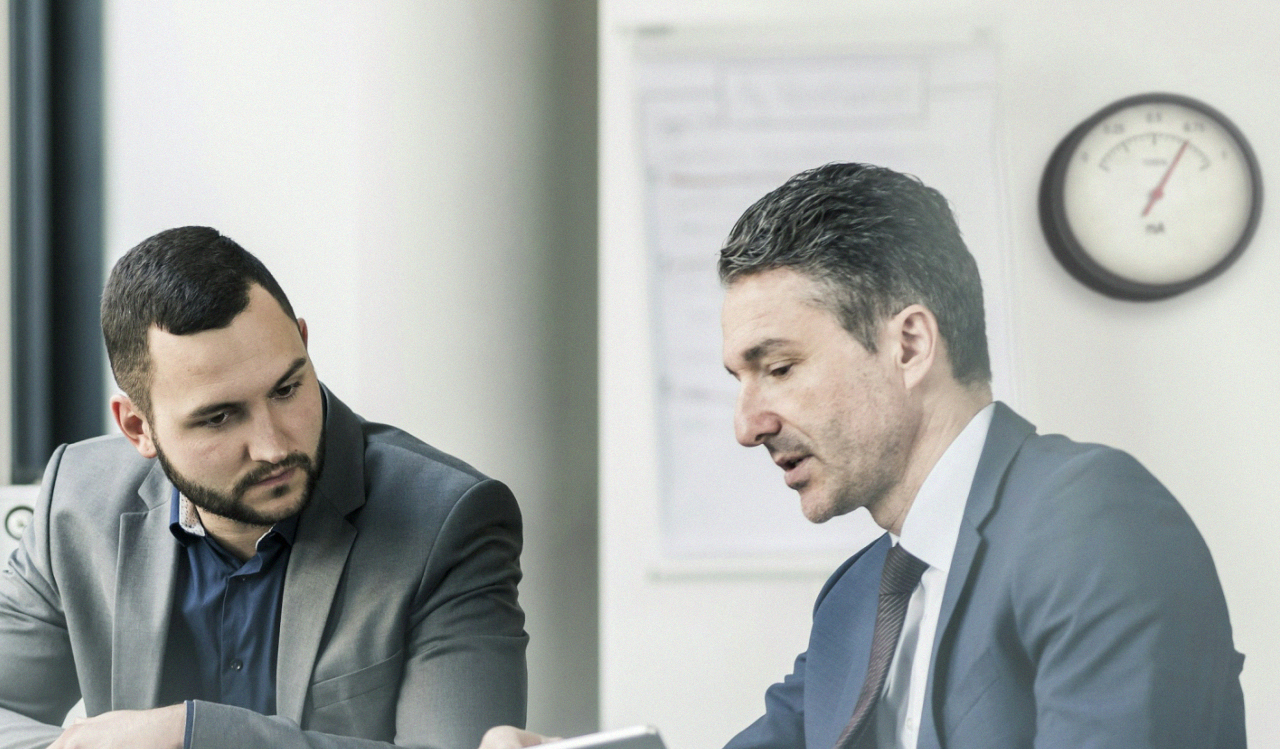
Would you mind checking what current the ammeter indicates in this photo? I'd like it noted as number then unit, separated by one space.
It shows 0.75 mA
